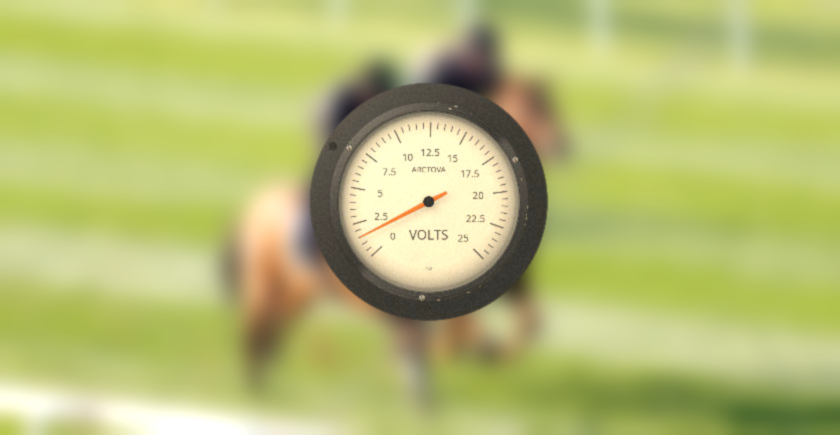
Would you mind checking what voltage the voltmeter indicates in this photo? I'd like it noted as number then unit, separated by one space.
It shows 1.5 V
